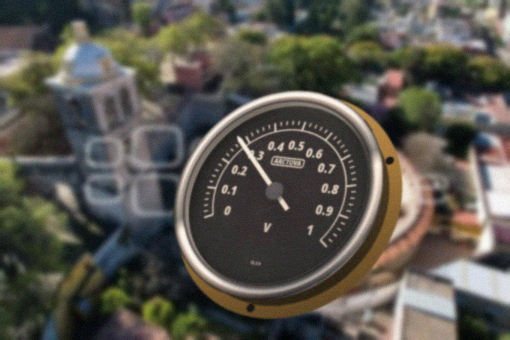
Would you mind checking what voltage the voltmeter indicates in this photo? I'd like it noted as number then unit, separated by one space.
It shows 0.28 V
